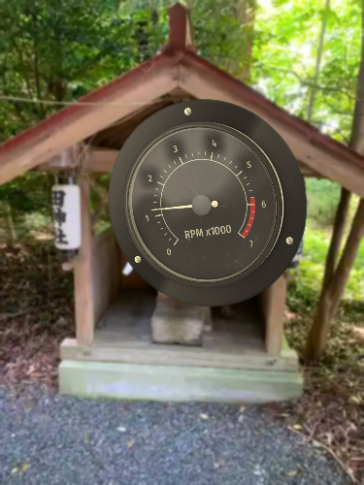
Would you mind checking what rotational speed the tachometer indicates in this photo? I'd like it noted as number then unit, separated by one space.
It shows 1200 rpm
